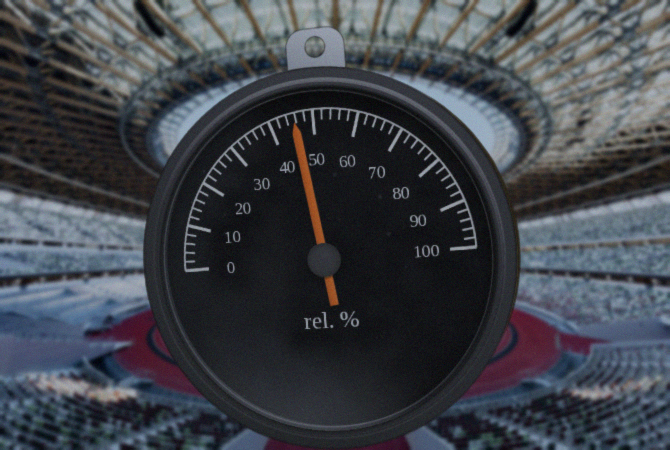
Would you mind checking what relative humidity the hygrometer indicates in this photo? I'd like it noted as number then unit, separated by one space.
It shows 46 %
